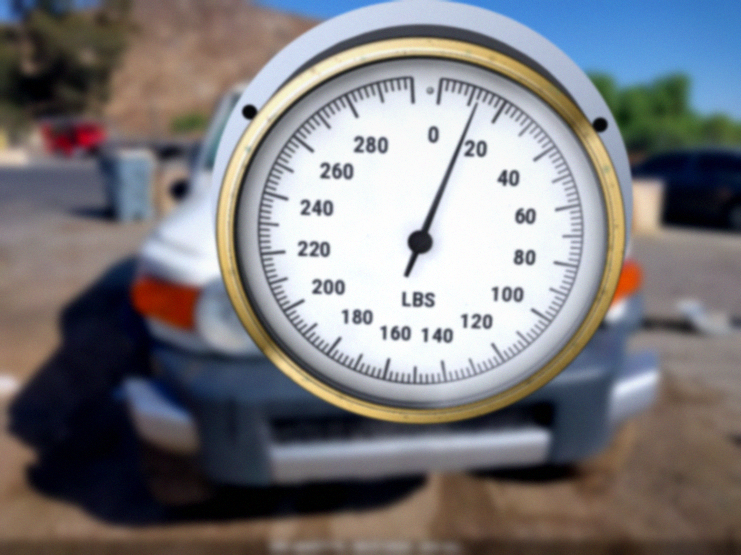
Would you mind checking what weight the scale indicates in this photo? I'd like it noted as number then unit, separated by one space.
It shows 12 lb
